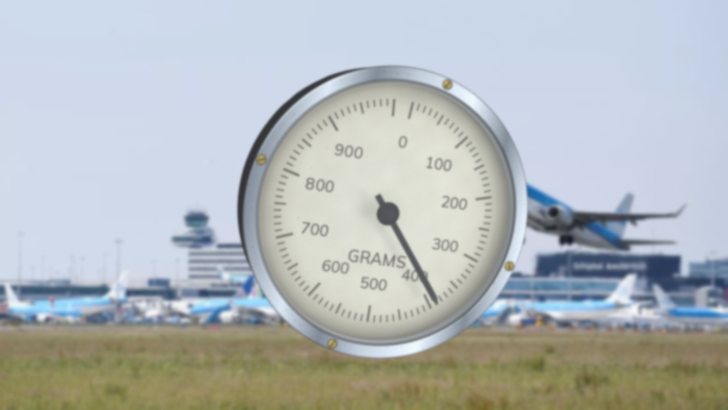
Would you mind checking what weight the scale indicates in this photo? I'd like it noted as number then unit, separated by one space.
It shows 390 g
